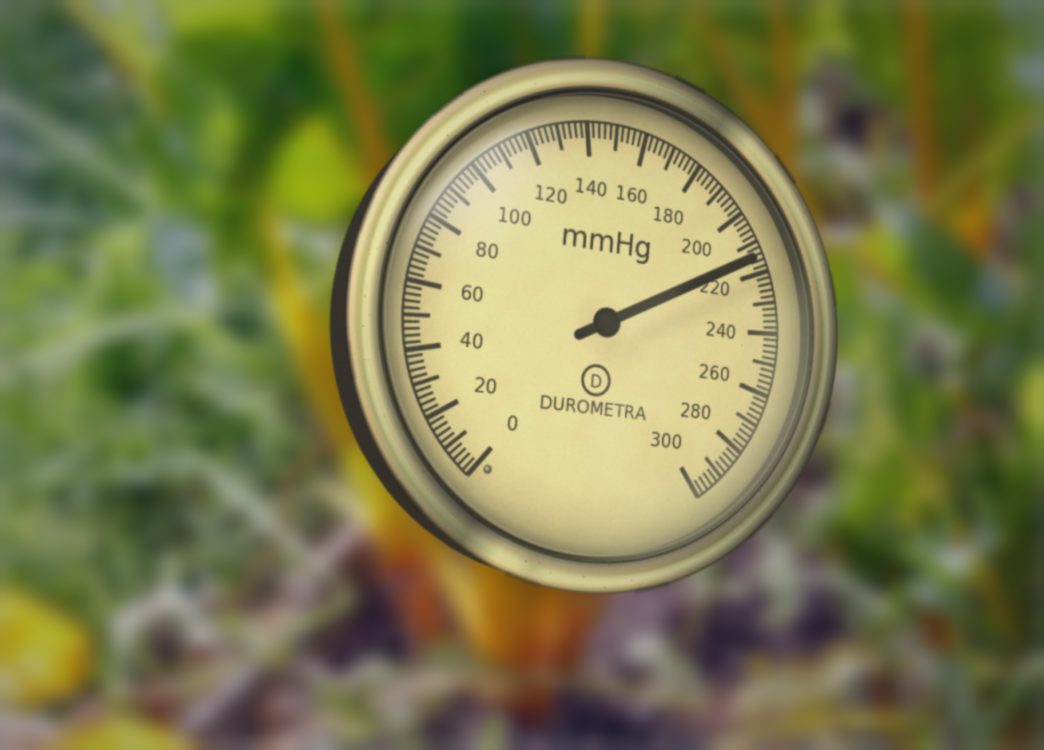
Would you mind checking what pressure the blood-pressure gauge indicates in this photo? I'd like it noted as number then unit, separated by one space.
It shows 214 mmHg
